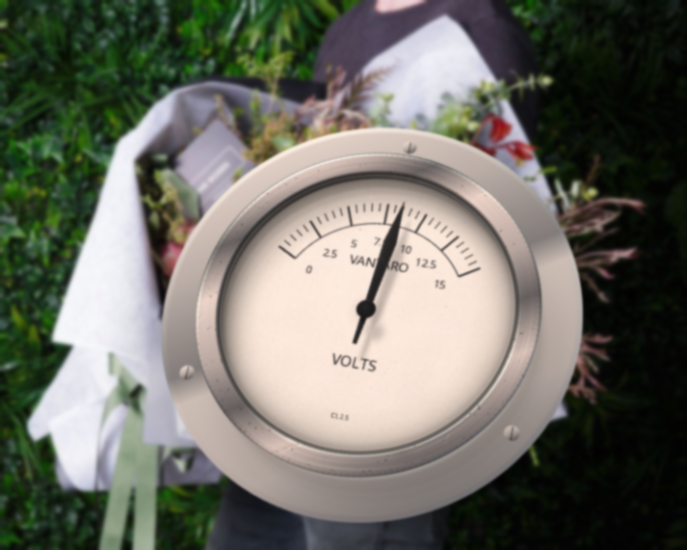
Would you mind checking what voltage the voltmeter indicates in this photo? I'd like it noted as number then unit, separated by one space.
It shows 8.5 V
